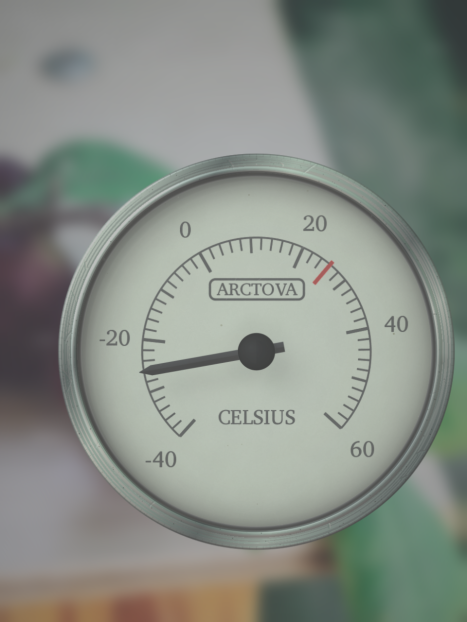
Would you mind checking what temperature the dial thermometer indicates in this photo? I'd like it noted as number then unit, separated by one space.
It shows -26 °C
